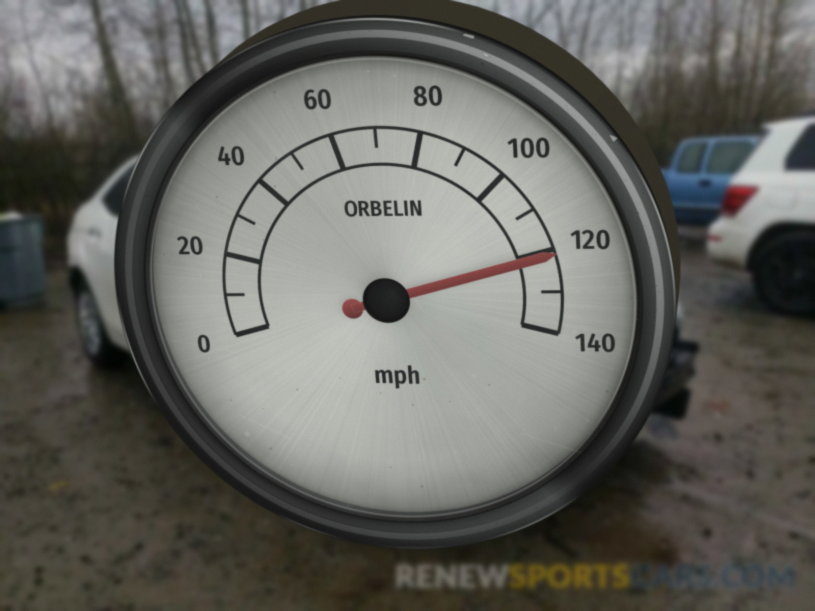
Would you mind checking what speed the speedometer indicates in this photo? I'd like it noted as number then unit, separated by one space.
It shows 120 mph
